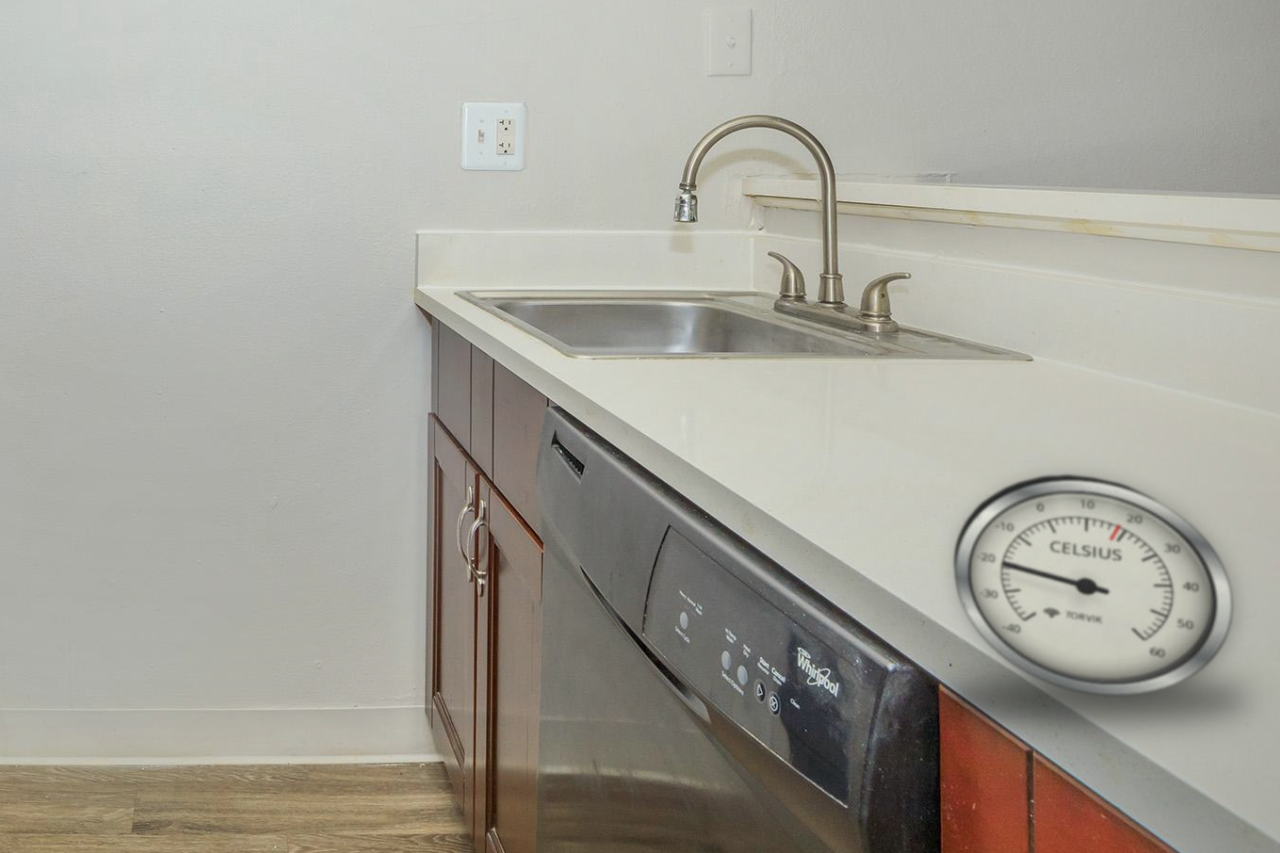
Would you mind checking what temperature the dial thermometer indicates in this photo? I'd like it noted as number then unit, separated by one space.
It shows -20 °C
